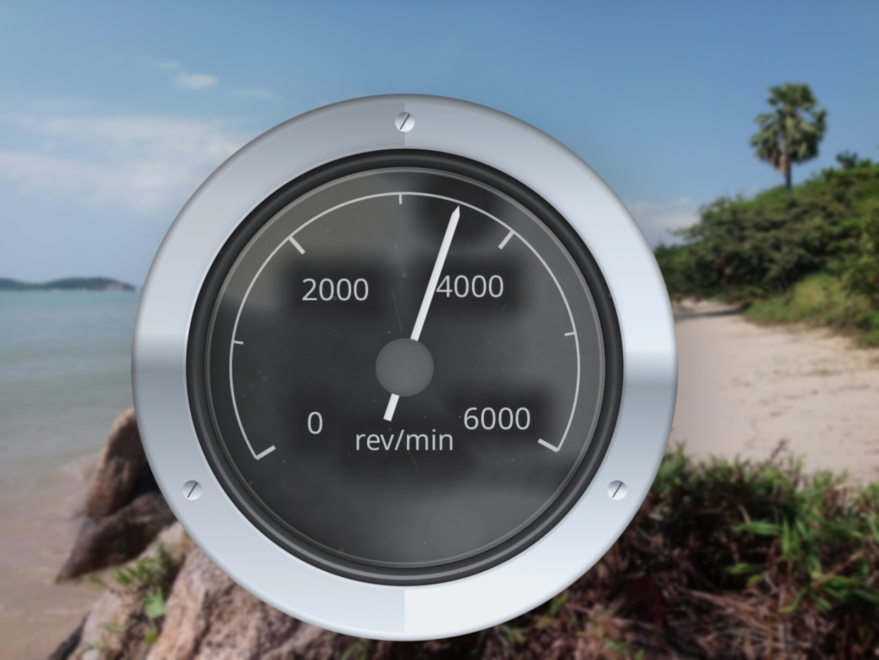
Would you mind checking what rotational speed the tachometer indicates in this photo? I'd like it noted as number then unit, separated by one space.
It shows 3500 rpm
